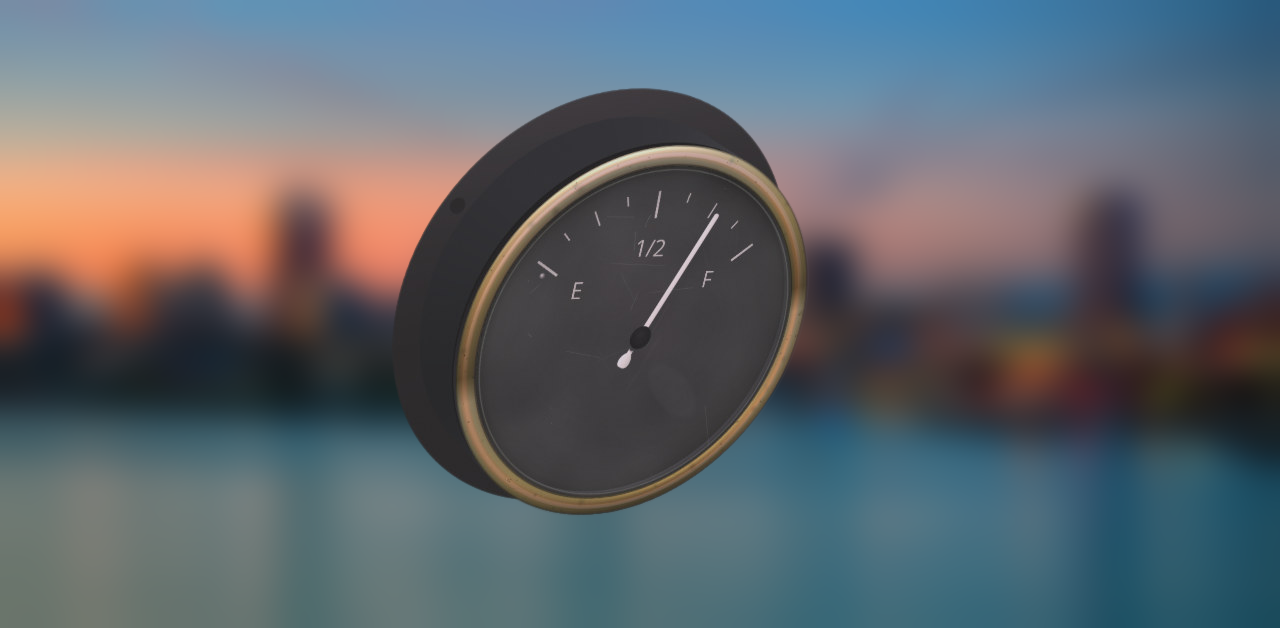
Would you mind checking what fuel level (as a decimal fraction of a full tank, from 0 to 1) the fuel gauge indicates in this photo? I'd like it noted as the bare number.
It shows 0.75
